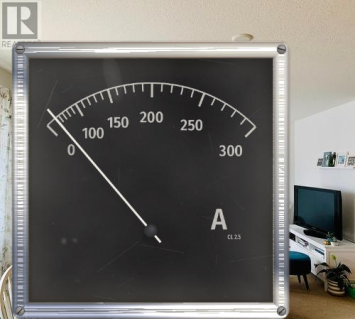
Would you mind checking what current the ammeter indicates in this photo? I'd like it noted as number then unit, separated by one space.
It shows 50 A
